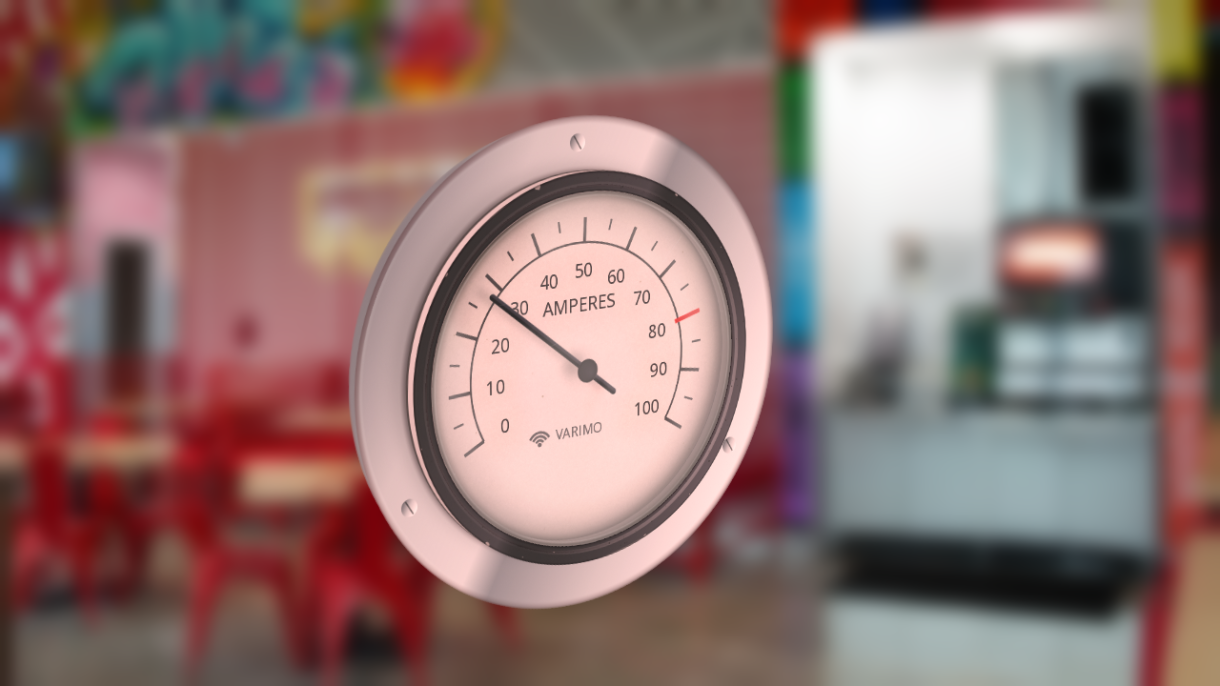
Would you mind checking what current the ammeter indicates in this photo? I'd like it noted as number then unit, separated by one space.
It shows 27.5 A
